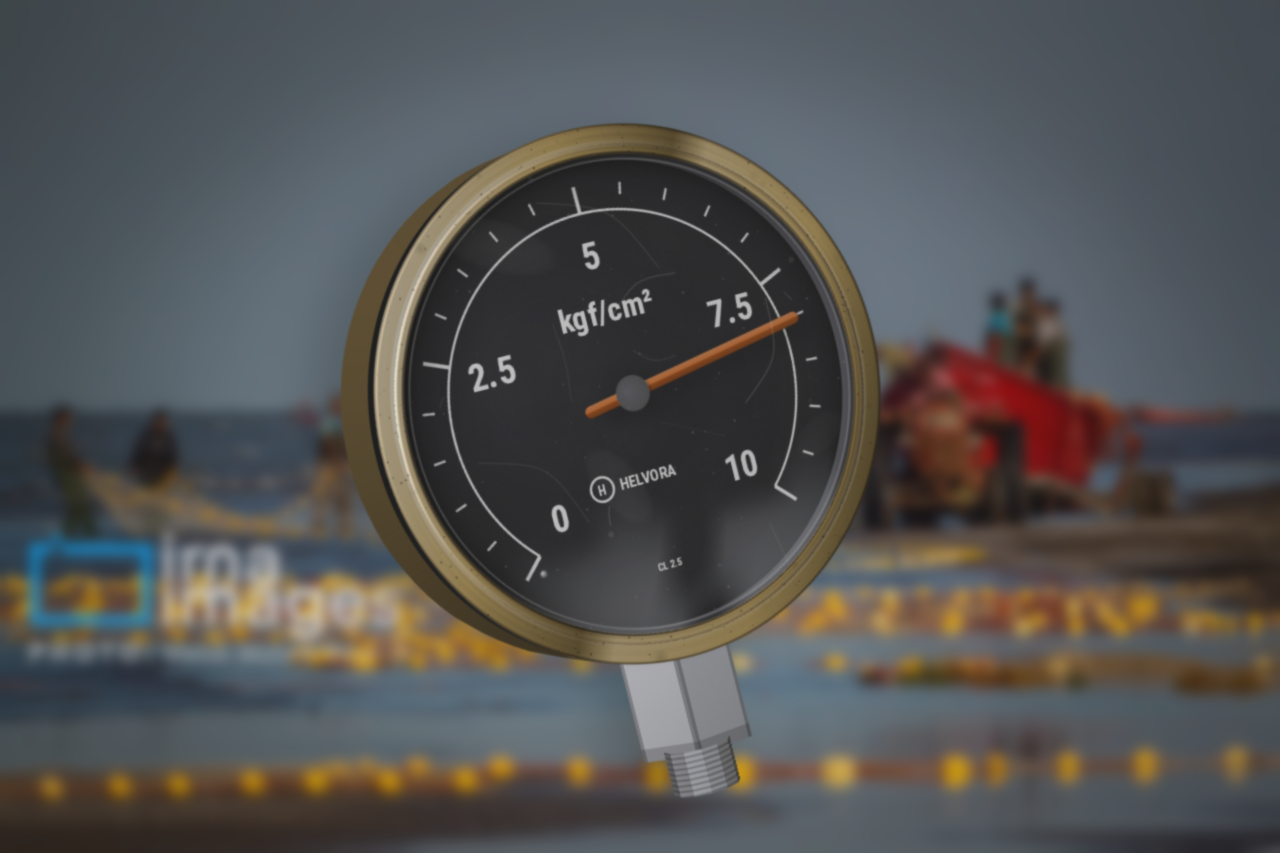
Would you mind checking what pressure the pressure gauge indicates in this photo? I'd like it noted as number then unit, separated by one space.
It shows 8 kg/cm²
